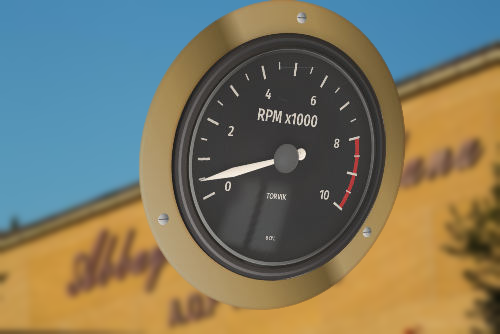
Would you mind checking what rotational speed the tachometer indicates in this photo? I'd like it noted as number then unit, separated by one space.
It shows 500 rpm
